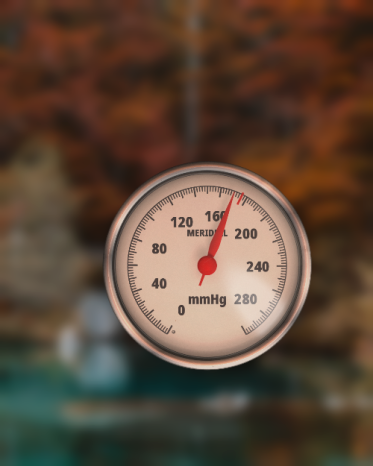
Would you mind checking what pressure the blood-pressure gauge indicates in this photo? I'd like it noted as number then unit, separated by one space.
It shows 170 mmHg
